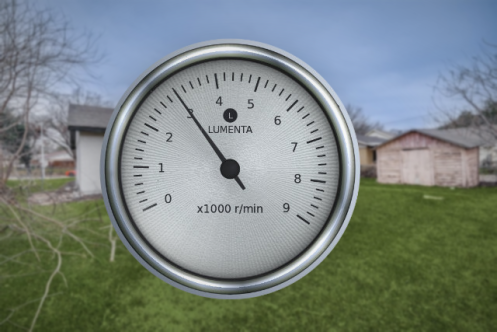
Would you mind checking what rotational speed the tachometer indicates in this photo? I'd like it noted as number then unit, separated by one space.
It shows 3000 rpm
